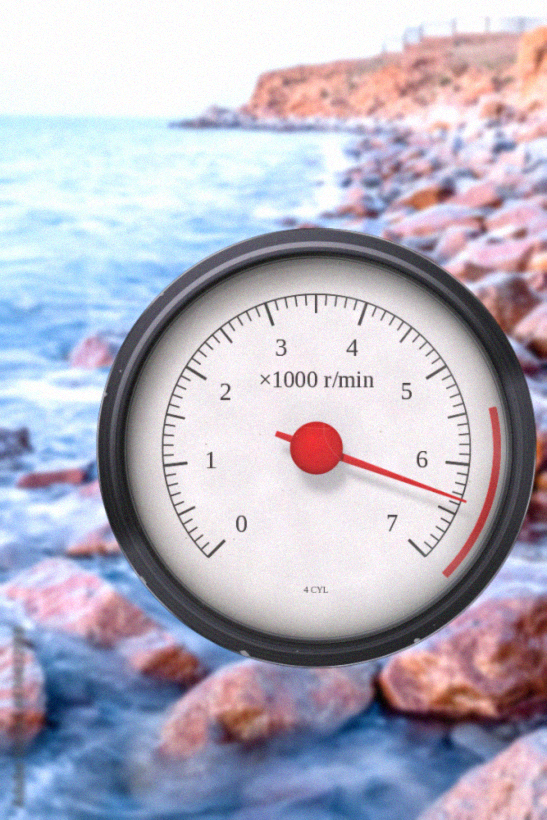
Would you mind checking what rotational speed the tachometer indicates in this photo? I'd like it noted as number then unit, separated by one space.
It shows 6350 rpm
